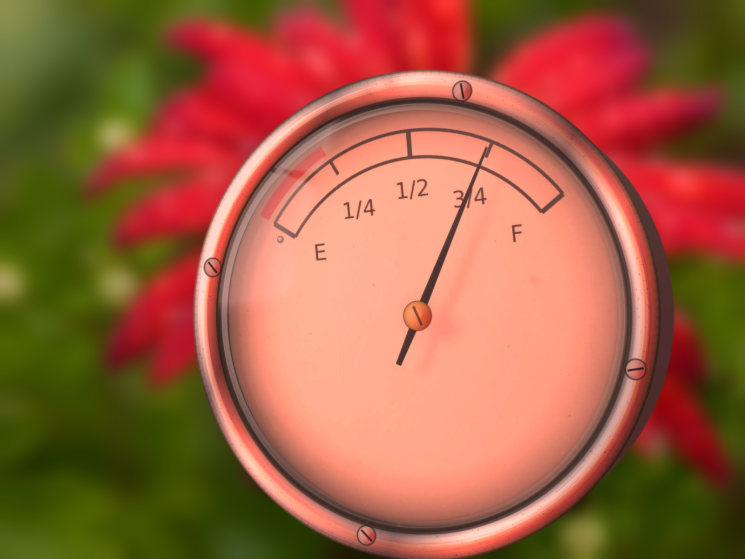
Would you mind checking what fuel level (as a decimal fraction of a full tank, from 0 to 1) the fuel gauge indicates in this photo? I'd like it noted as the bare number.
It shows 0.75
